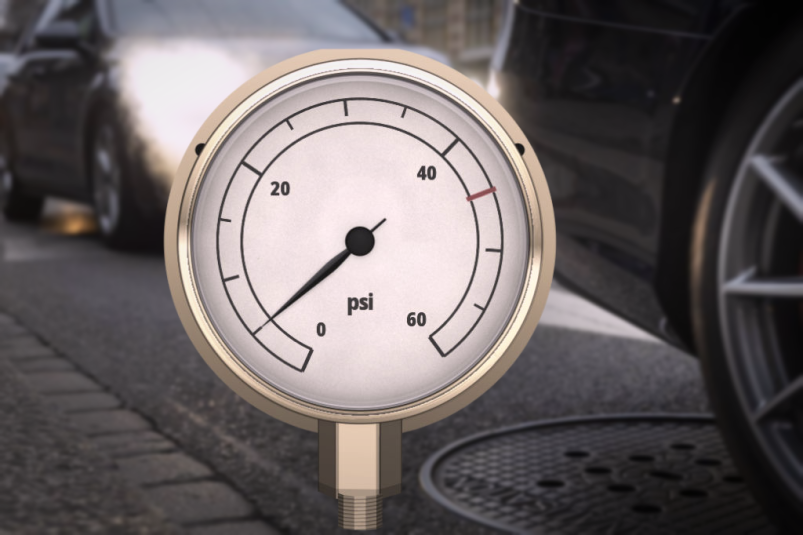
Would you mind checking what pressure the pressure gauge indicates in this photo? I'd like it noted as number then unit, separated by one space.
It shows 5 psi
